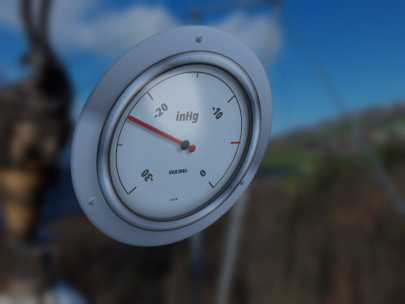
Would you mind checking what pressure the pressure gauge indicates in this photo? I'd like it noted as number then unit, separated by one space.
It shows -22.5 inHg
